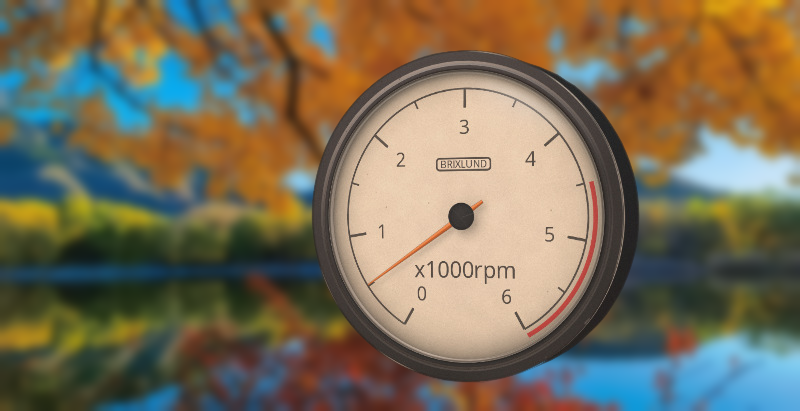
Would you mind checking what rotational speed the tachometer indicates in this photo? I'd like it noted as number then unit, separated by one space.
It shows 500 rpm
